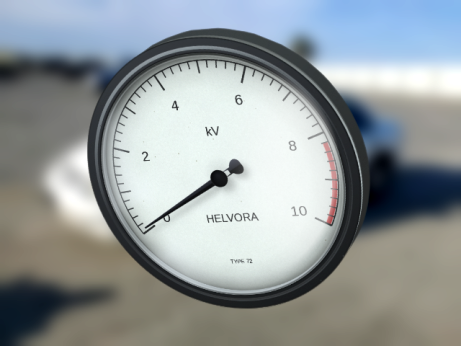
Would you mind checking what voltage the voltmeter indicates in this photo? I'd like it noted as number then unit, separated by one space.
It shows 0.1 kV
